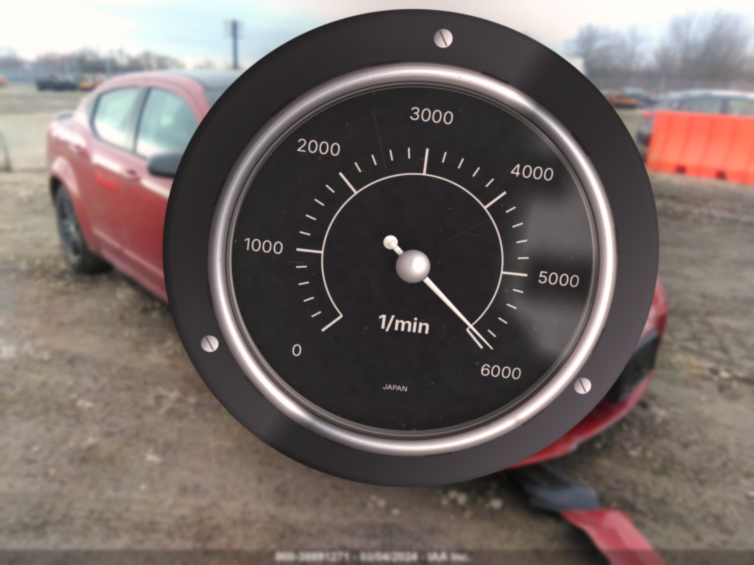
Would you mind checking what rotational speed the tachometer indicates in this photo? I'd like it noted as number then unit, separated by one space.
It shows 5900 rpm
